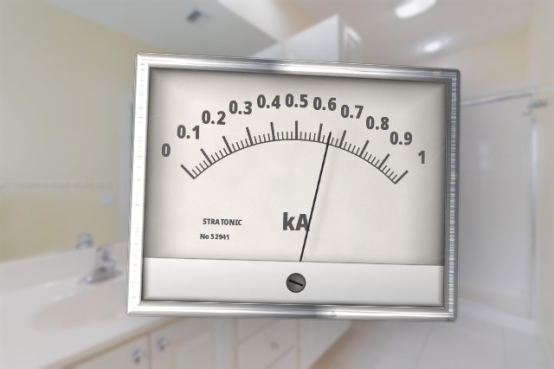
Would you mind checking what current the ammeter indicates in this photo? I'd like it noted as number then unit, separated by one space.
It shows 0.64 kA
